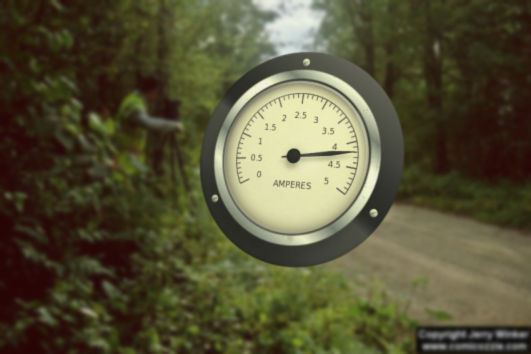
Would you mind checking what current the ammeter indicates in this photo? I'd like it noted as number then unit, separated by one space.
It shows 4.2 A
